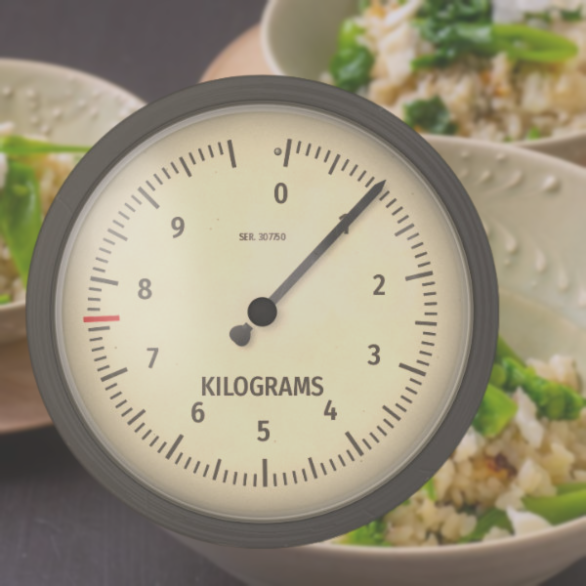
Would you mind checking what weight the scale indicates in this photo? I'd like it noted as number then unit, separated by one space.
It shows 1 kg
